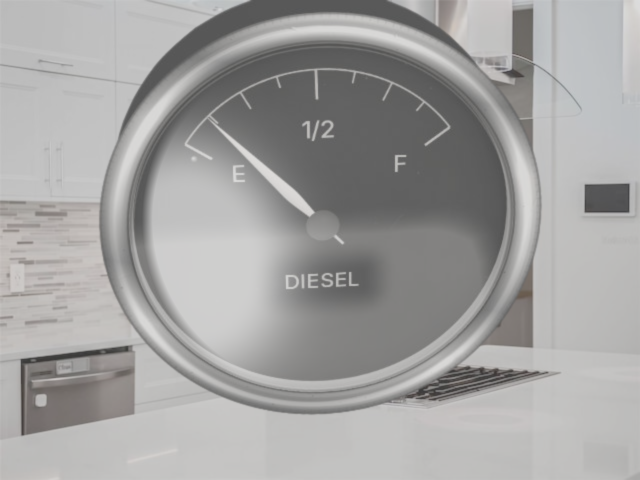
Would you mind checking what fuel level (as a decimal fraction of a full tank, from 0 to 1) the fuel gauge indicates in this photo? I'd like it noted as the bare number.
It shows 0.125
